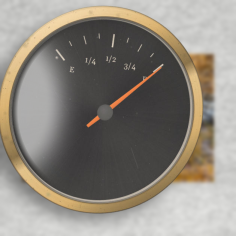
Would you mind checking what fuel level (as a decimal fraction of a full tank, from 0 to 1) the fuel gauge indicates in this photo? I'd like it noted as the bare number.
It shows 1
